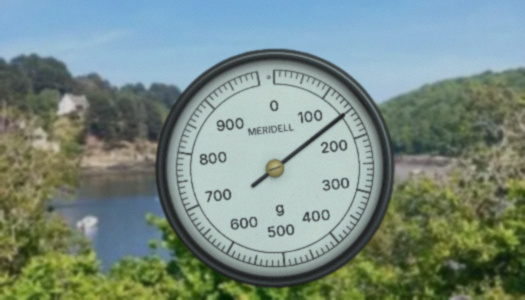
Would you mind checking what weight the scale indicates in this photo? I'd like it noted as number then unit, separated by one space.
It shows 150 g
